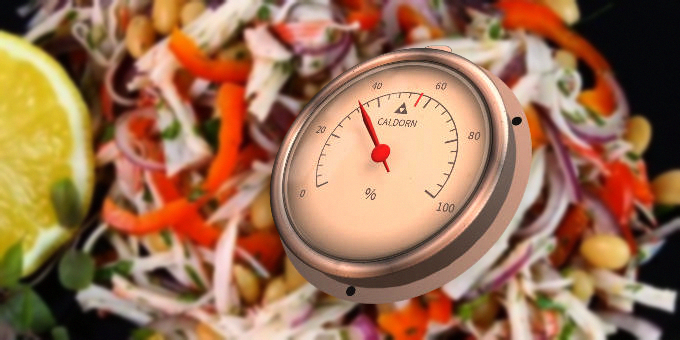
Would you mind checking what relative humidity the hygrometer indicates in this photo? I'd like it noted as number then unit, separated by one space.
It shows 34 %
